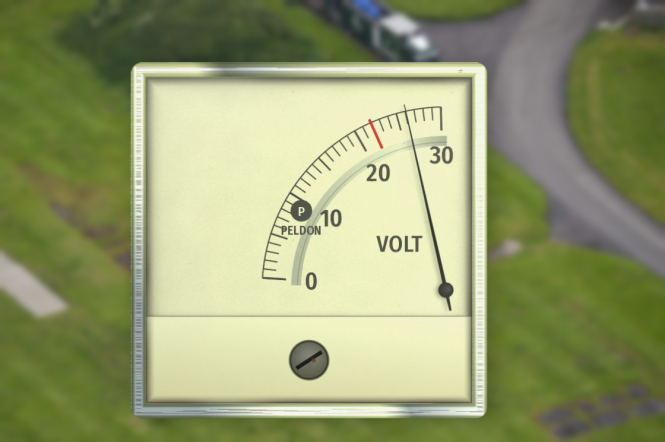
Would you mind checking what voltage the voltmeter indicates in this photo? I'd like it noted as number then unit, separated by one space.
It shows 26 V
